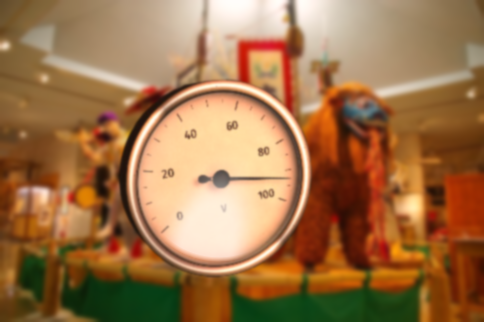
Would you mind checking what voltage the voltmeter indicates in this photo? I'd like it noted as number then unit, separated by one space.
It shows 92.5 V
